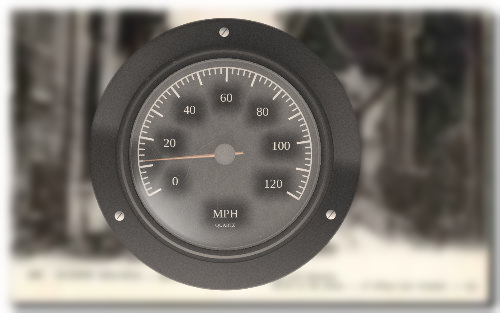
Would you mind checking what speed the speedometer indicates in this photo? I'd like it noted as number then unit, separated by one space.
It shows 12 mph
